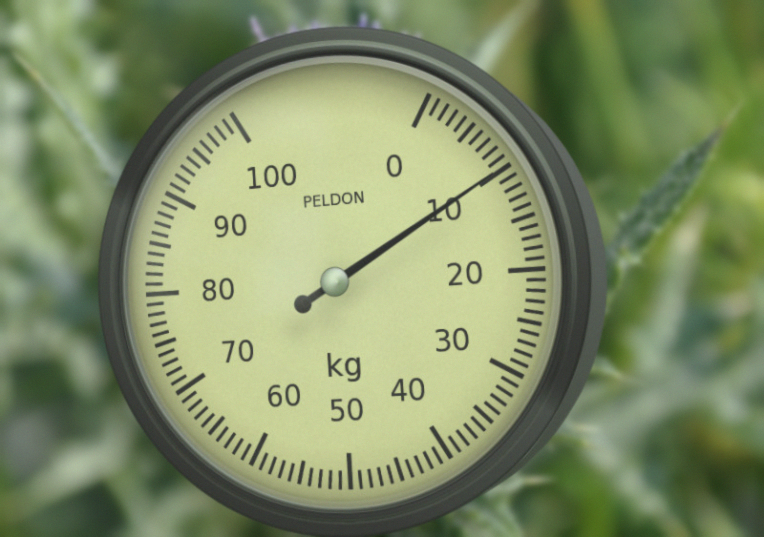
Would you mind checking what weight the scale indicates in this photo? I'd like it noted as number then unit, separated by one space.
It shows 10 kg
